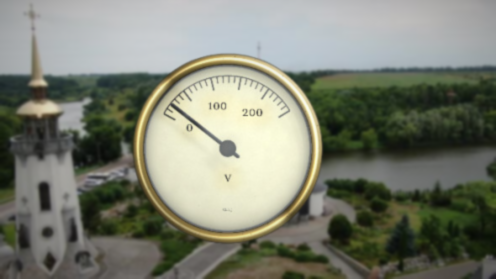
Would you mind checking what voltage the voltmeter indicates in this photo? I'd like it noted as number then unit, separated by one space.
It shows 20 V
